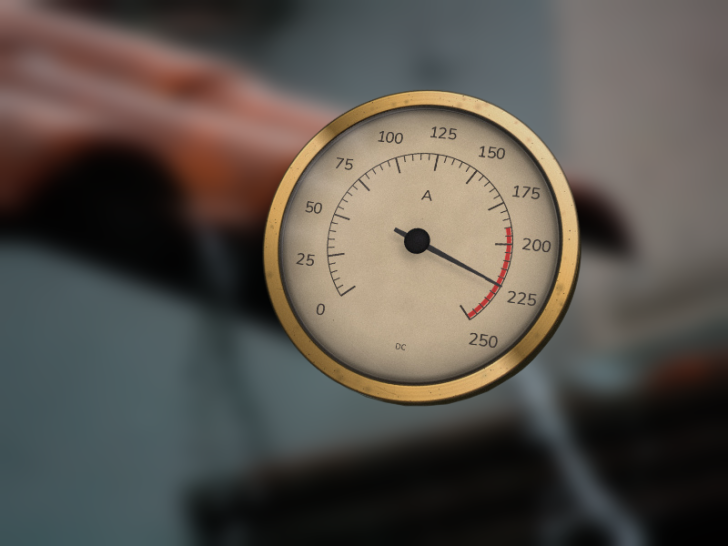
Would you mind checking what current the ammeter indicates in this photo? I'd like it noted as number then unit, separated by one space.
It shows 225 A
